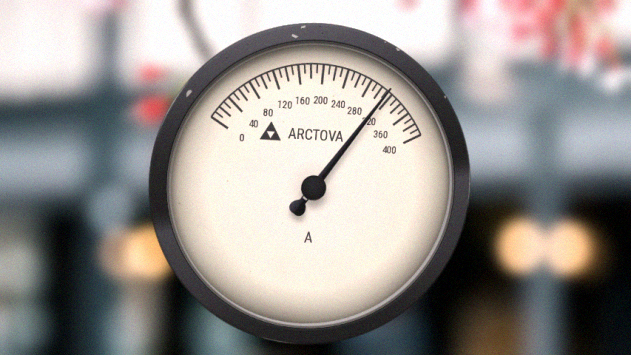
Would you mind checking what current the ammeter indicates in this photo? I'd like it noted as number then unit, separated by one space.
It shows 310 A
